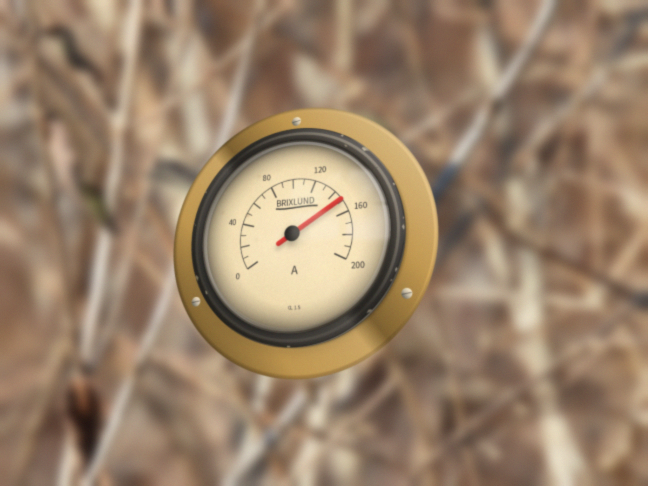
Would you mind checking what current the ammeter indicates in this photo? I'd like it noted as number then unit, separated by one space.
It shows 150 A
